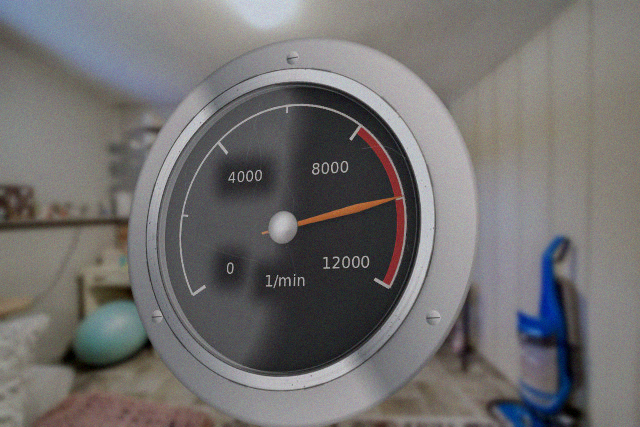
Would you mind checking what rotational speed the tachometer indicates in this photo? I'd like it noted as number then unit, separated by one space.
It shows 10000 rpm
